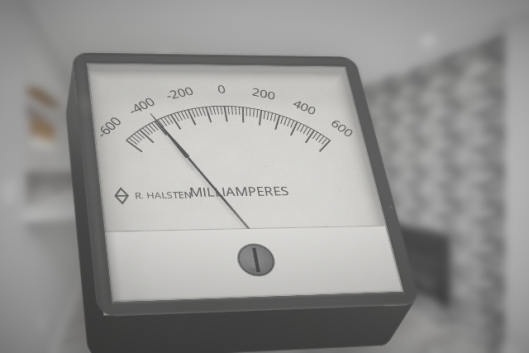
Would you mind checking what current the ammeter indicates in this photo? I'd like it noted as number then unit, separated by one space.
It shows -400 mA
